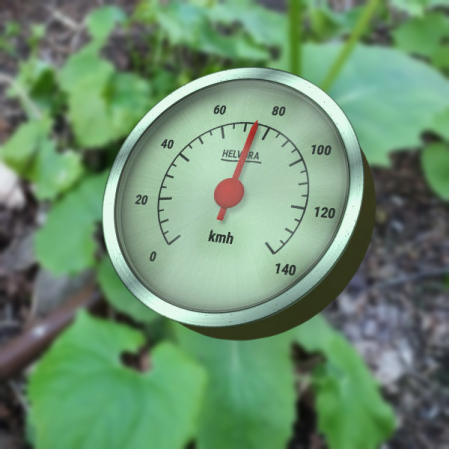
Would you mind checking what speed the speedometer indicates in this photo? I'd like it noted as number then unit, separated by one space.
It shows 75 km/h
